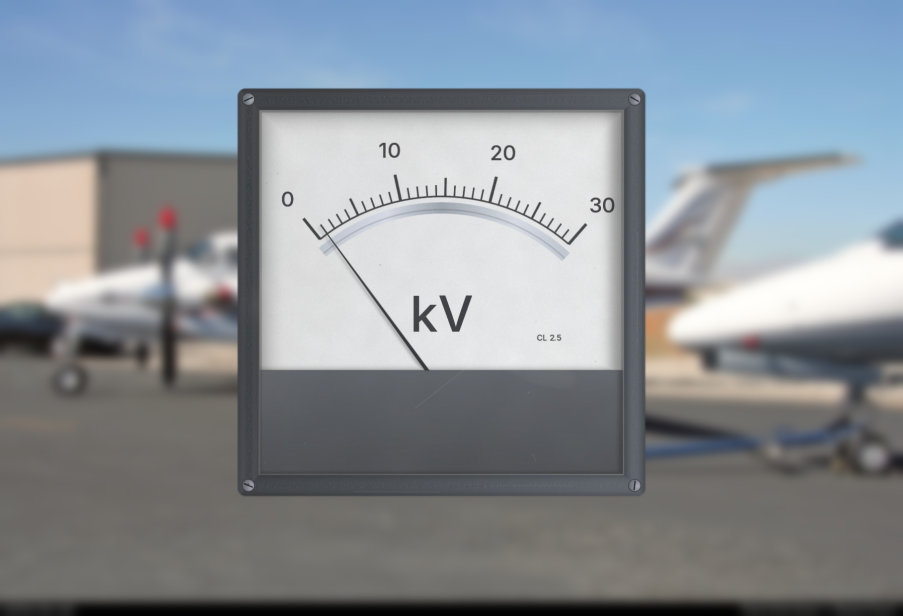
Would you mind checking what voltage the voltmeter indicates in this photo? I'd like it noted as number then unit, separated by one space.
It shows 1 kV
